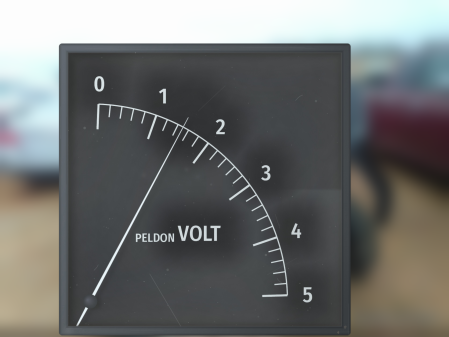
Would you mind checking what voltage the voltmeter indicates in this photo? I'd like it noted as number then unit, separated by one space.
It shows 1.5 V
